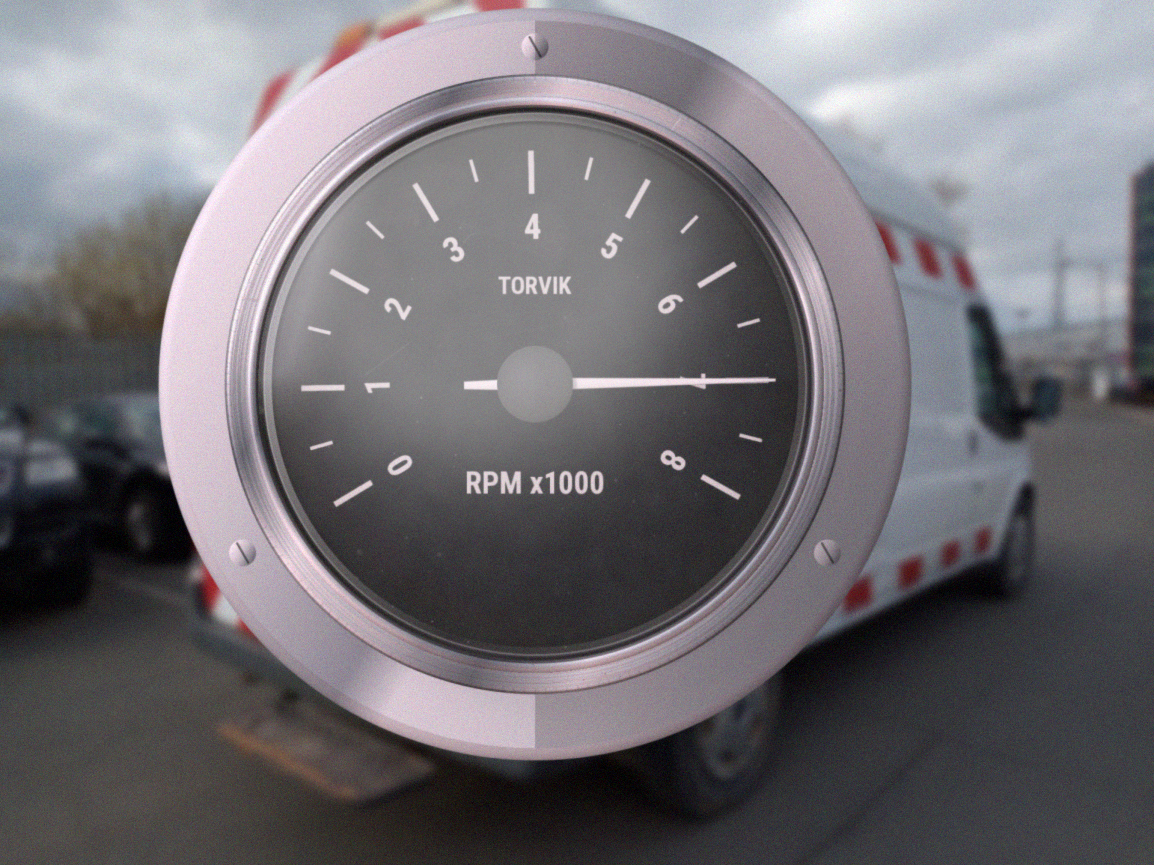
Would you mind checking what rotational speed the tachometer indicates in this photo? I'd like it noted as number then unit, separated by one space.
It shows 7000 rpm
